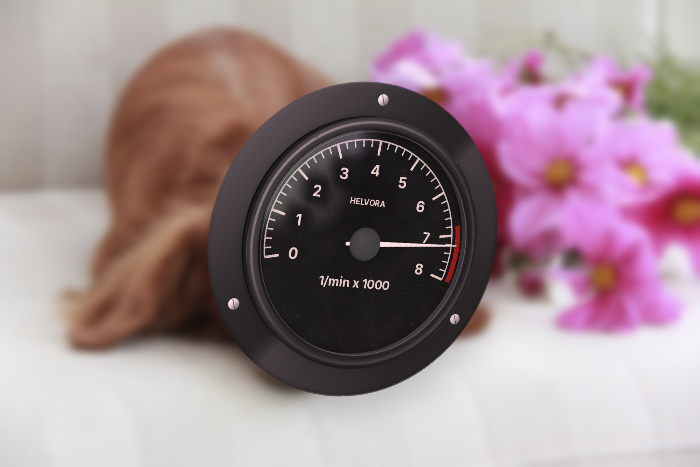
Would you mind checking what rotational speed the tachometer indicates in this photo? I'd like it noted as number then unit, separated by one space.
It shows 7200 rpm
